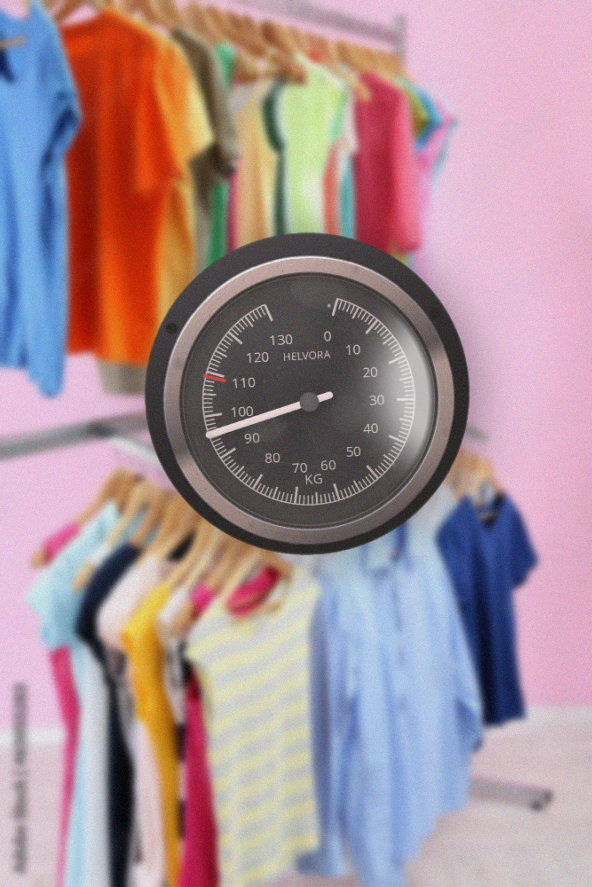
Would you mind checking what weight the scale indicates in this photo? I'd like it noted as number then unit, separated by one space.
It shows 96 kg
